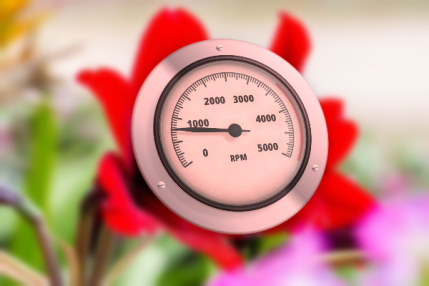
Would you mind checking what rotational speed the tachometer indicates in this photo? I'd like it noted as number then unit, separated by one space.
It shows 750 rpm
